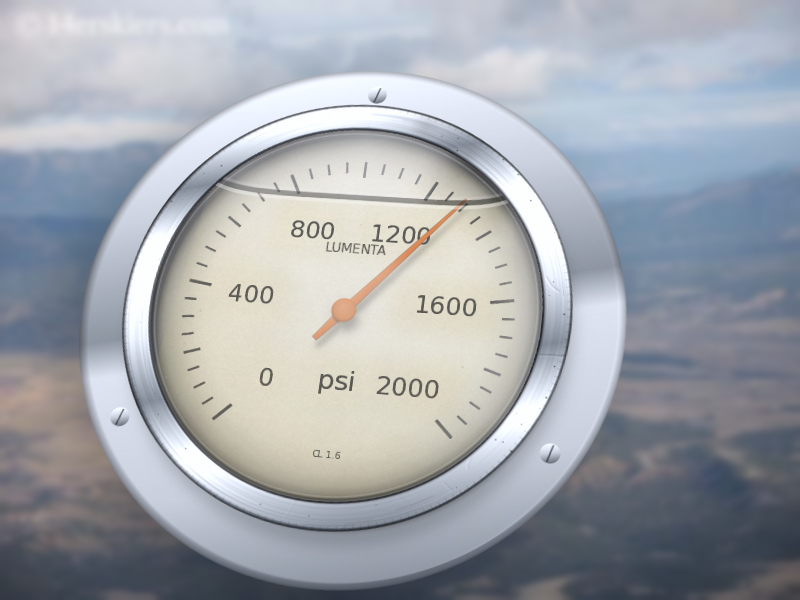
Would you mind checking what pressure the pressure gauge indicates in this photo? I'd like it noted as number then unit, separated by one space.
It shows 1300 psi
